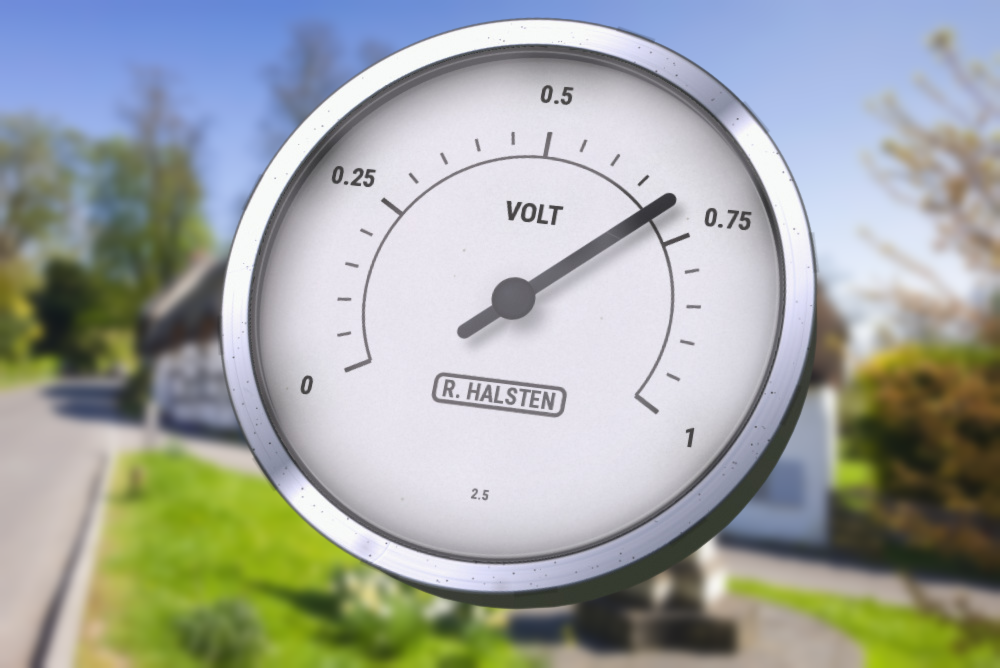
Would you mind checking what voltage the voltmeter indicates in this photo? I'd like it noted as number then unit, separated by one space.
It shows 0.7 V
